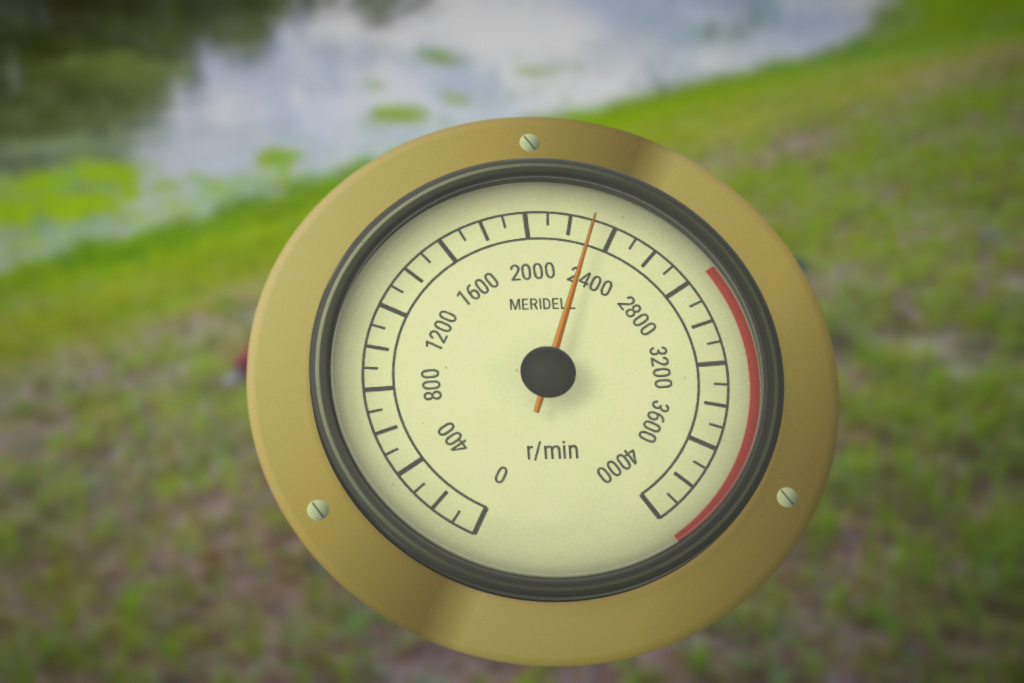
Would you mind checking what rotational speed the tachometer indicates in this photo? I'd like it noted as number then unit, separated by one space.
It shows 2300 rpm
